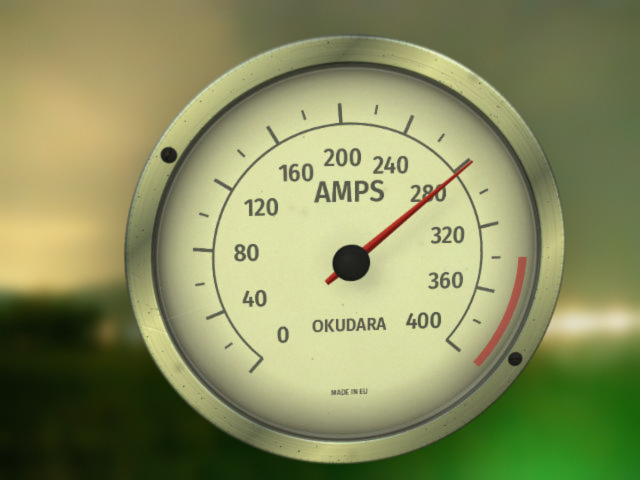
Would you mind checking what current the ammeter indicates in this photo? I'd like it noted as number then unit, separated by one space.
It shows 280 A
